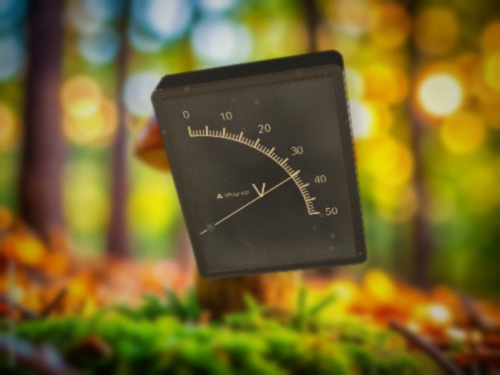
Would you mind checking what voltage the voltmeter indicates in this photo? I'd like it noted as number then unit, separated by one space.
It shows 35 V
